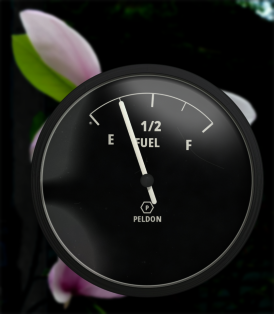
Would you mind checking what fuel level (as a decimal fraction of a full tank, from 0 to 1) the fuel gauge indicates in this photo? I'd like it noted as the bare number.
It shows 0.25
